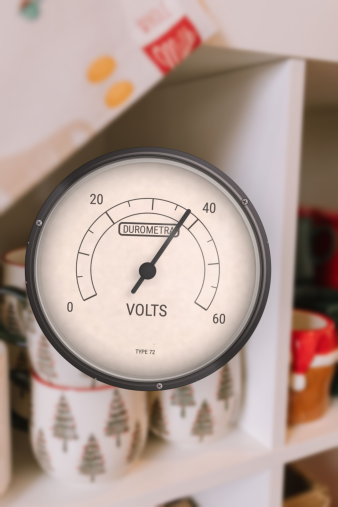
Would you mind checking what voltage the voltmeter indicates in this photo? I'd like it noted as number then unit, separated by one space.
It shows 37.5 V
